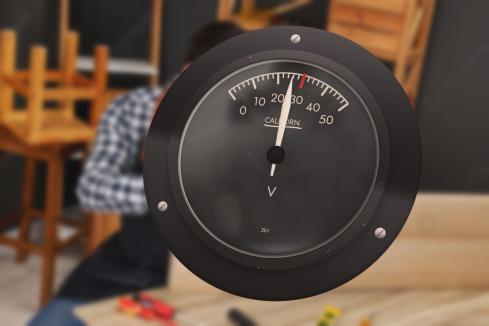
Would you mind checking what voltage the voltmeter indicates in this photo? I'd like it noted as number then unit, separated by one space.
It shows 26 V
